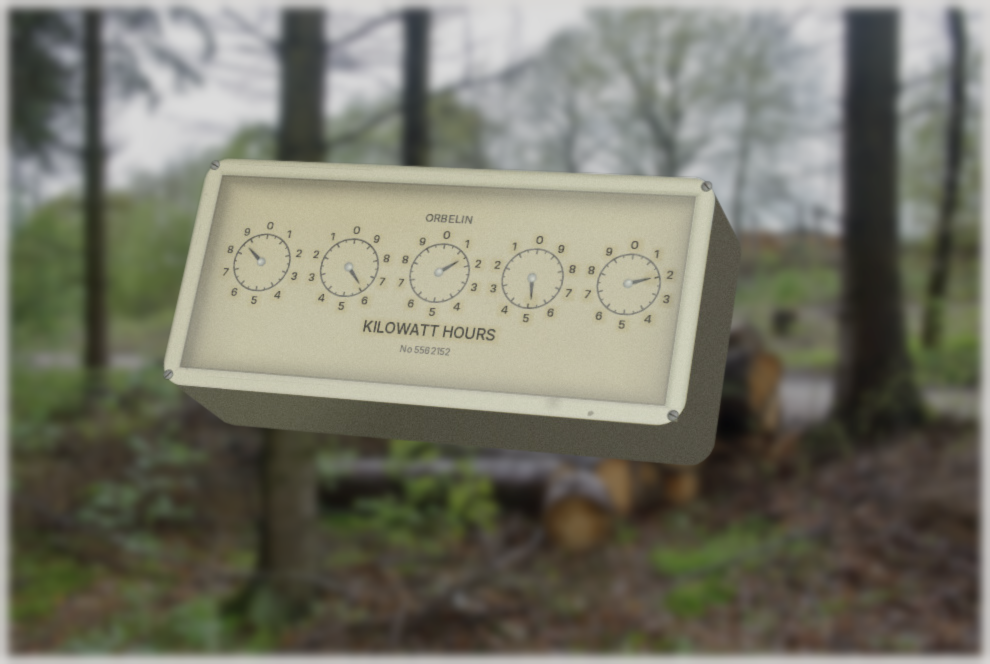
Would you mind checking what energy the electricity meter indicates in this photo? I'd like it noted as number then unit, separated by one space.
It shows 86152 kWh
